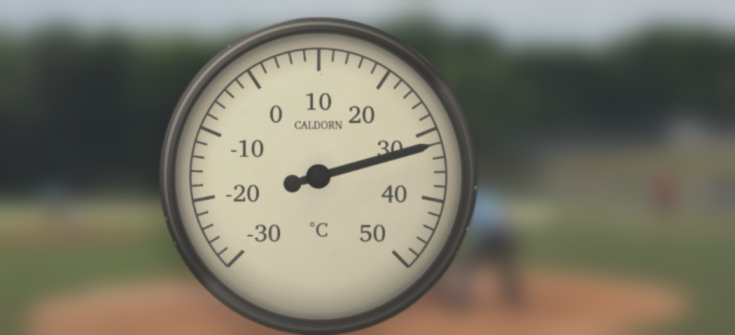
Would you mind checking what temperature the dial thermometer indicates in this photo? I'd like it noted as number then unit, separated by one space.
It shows 32 °C
